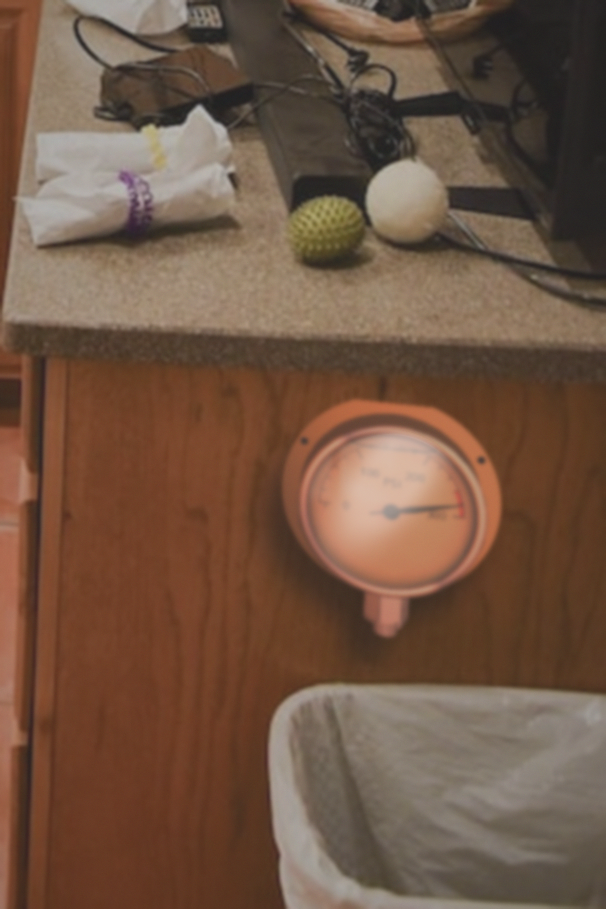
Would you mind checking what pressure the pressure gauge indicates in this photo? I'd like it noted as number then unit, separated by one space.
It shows 280 psi
